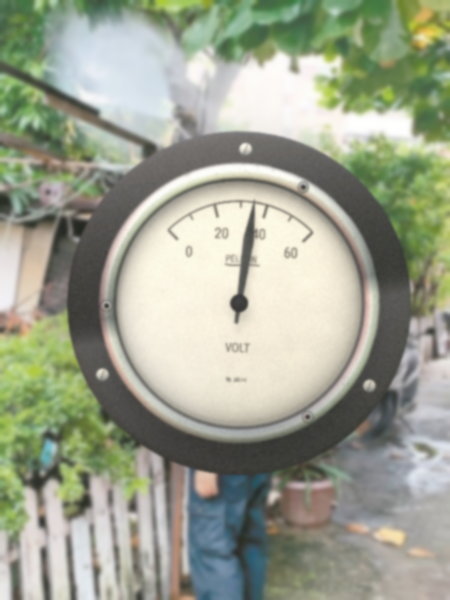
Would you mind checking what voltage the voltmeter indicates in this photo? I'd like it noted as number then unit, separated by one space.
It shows 35 V
